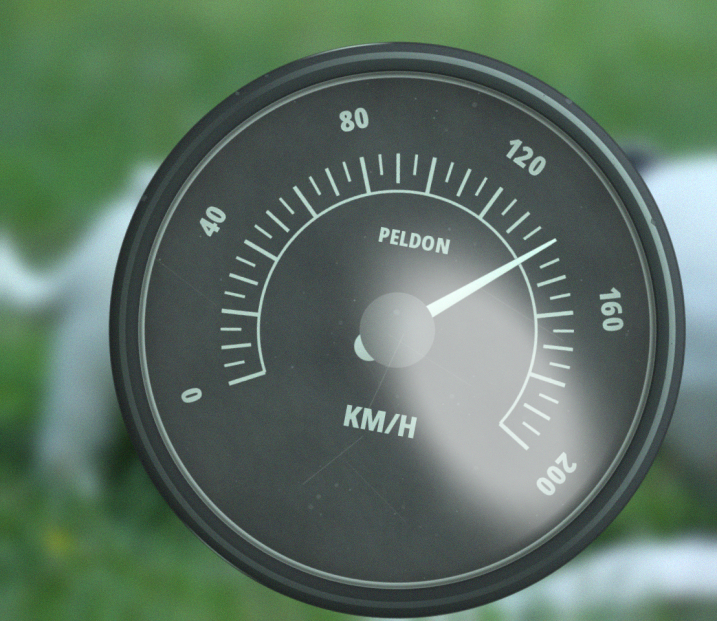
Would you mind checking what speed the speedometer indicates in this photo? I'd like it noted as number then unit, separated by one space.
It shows 140 km/h
